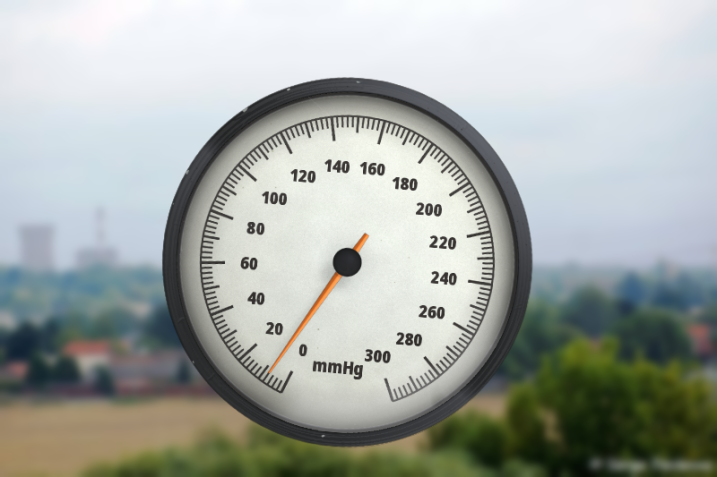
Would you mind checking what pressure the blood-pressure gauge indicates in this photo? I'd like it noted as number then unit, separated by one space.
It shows 8 mmHg
